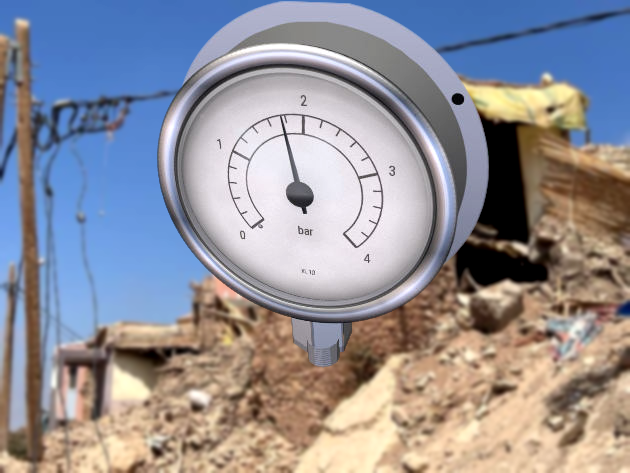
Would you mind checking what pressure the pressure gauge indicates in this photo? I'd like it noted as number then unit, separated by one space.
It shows 1.8 bar
